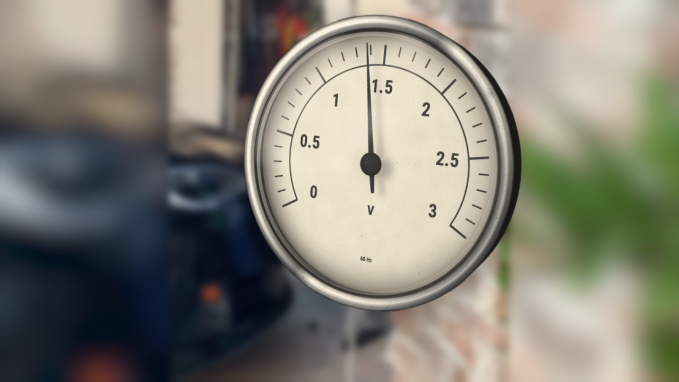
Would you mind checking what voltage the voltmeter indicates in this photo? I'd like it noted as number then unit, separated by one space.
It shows 1.4 V
